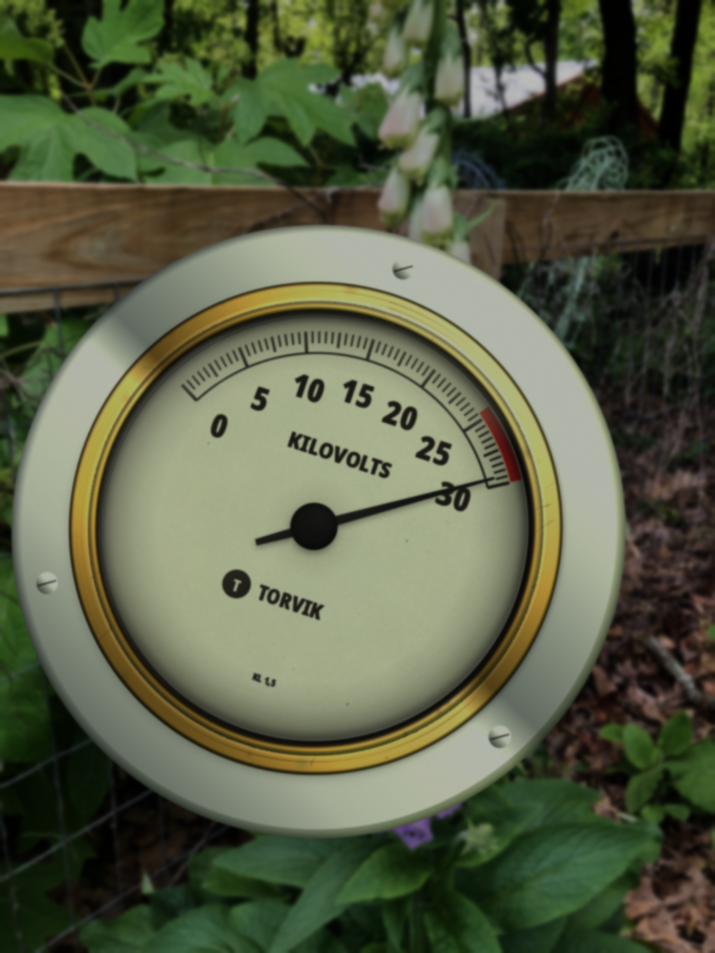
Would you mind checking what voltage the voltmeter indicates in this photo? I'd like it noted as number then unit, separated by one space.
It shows 29.5 kV
